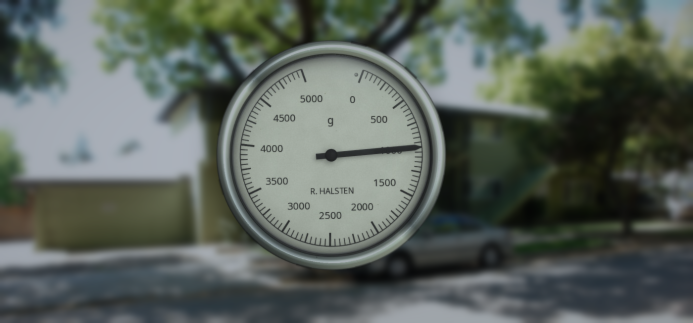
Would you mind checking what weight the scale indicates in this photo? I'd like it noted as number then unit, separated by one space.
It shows 1000 g
